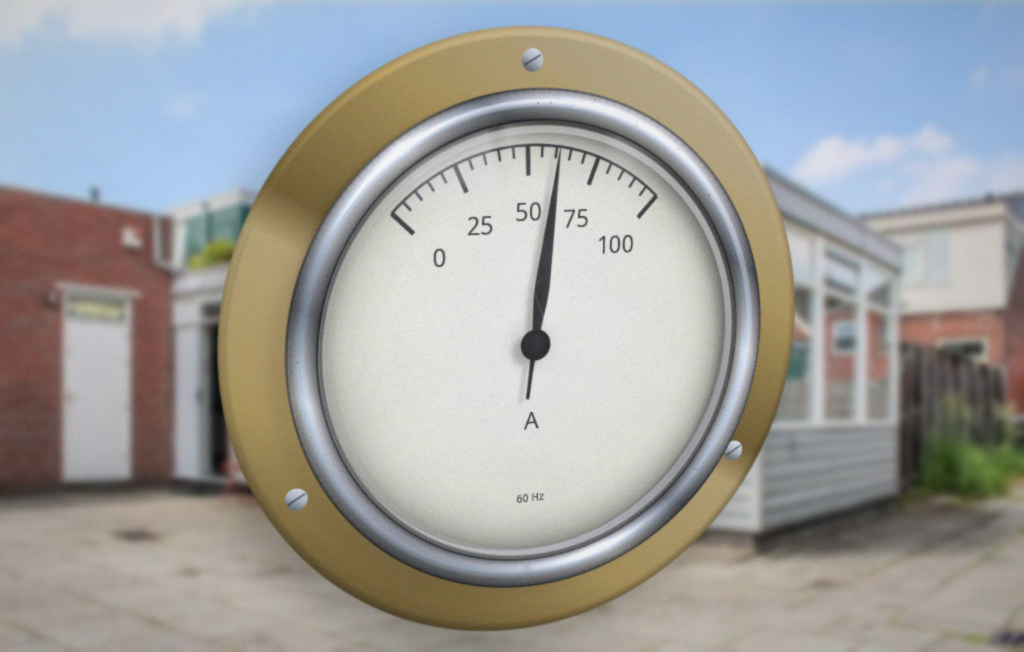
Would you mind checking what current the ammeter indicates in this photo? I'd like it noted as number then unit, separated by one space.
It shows 60 A
